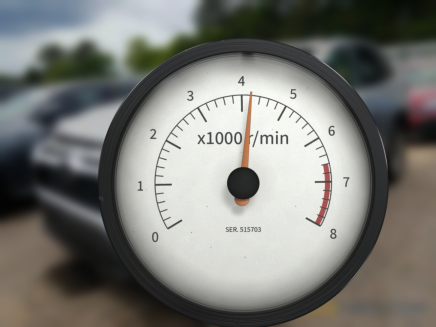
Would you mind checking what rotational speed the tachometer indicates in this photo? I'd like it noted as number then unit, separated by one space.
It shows 4200 rpm
